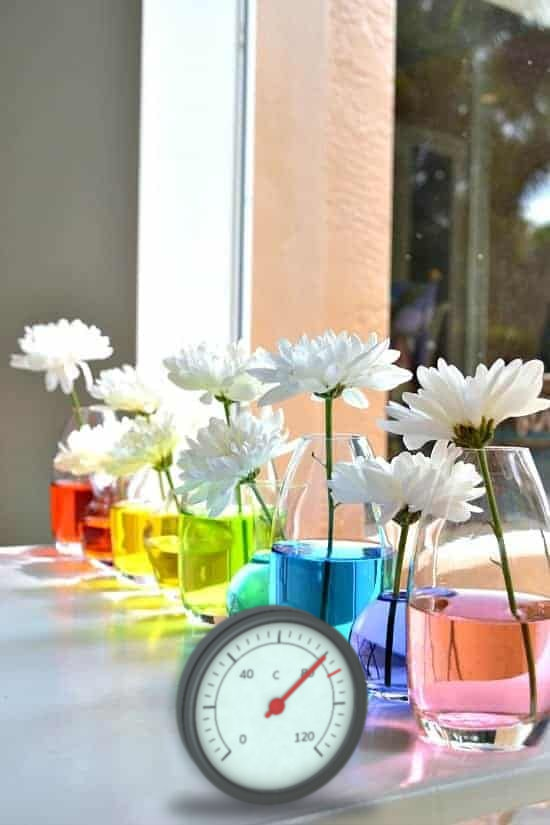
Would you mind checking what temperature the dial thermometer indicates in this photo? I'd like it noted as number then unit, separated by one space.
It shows 80 °C
